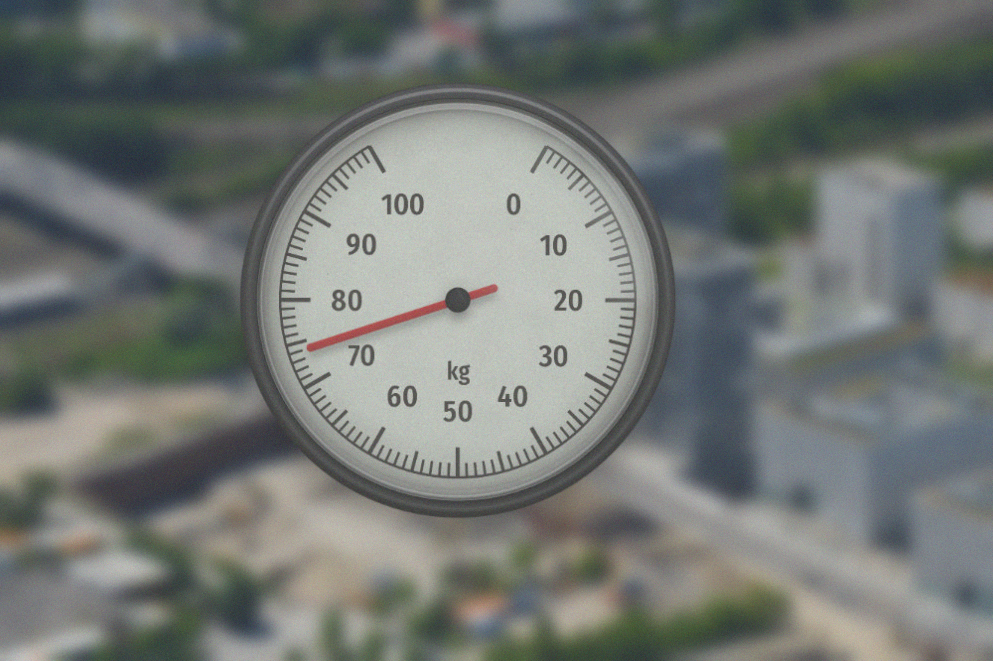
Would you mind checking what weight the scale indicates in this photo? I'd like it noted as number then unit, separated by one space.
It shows 74 kg
